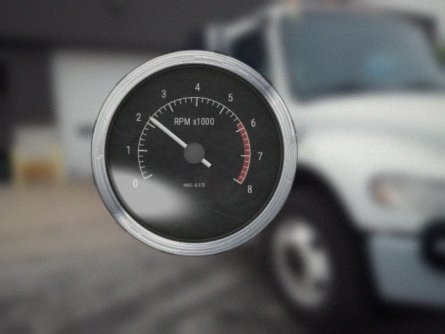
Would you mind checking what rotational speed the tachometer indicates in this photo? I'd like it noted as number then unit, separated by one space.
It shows 2200 rpm
